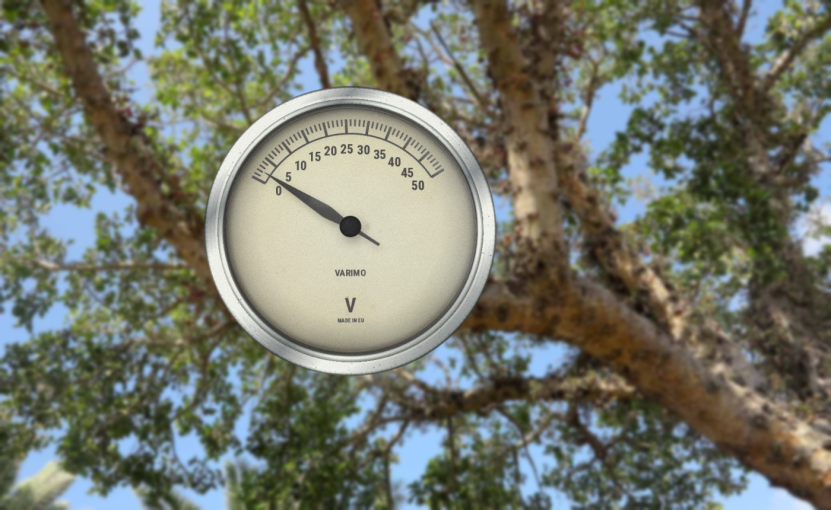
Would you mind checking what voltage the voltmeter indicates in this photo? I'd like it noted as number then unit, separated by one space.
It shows 2 V
